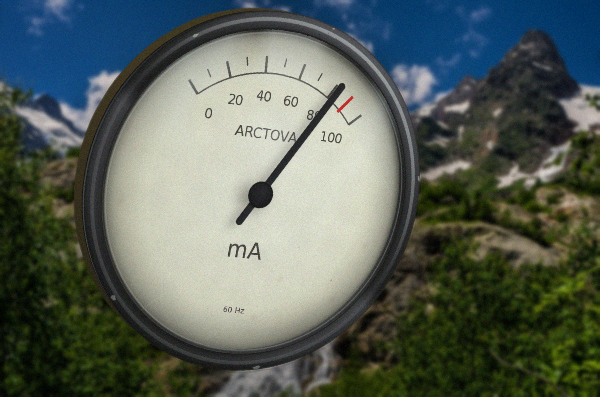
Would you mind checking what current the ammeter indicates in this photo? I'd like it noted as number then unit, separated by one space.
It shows 80 mA
